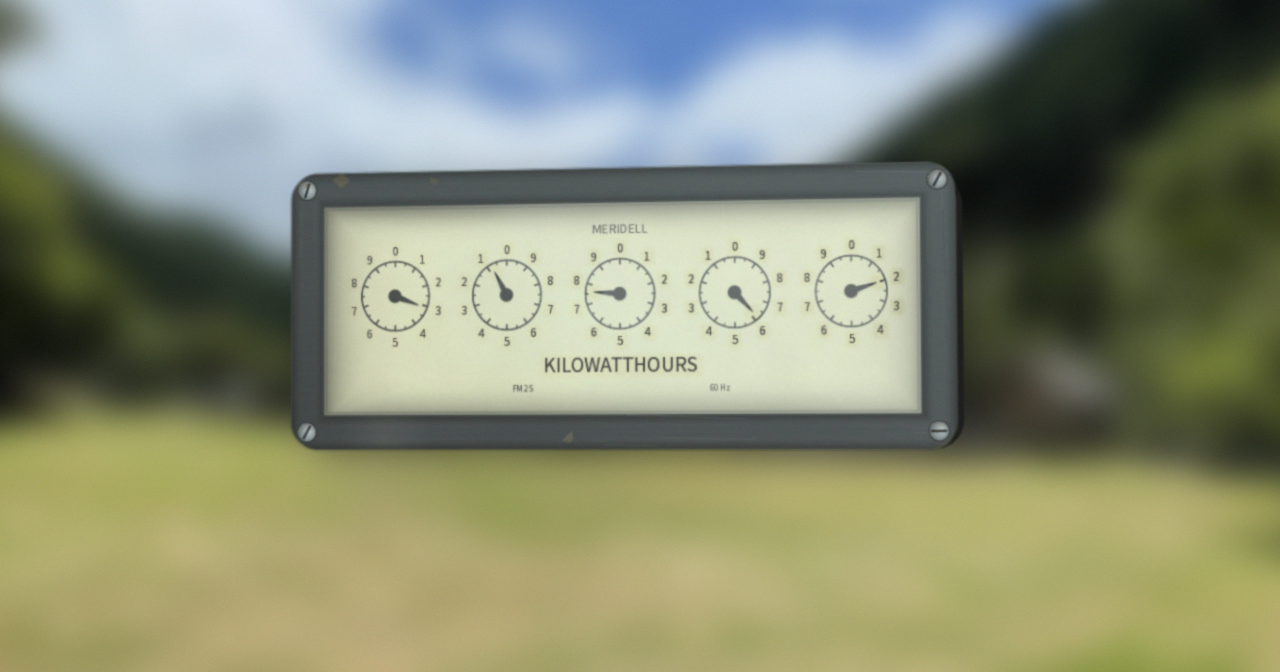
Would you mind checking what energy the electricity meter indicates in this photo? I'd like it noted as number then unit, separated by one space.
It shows 30762 kWh
